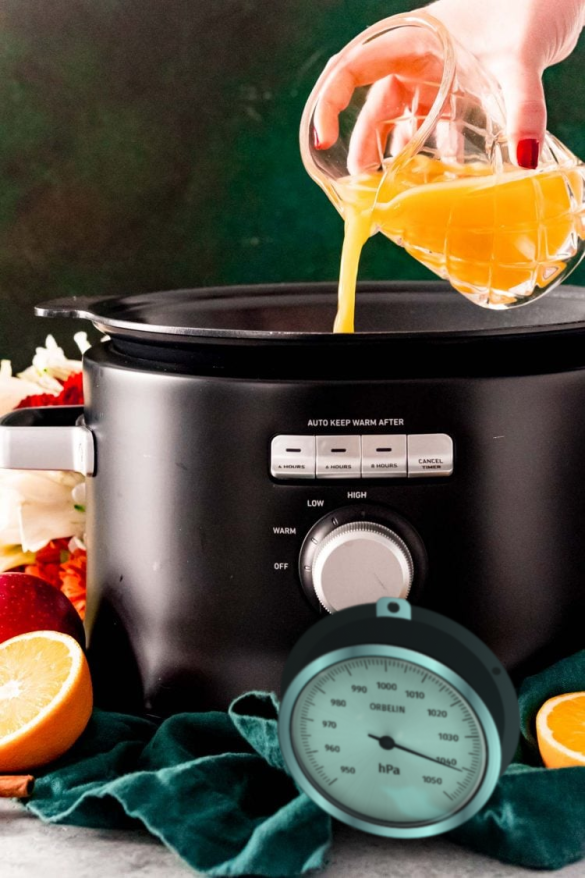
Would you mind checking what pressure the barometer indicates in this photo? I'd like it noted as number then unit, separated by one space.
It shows 1040 hPa
